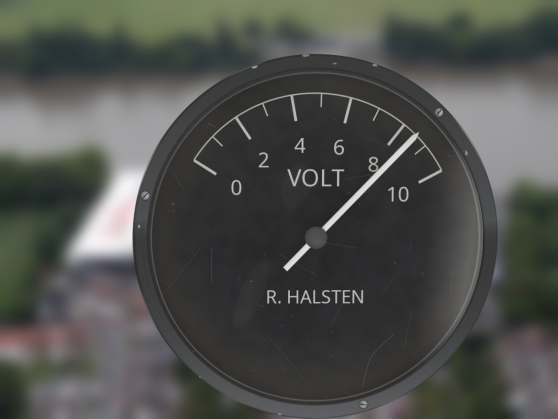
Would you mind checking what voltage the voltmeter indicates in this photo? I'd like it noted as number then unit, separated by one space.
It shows 8.5 V
